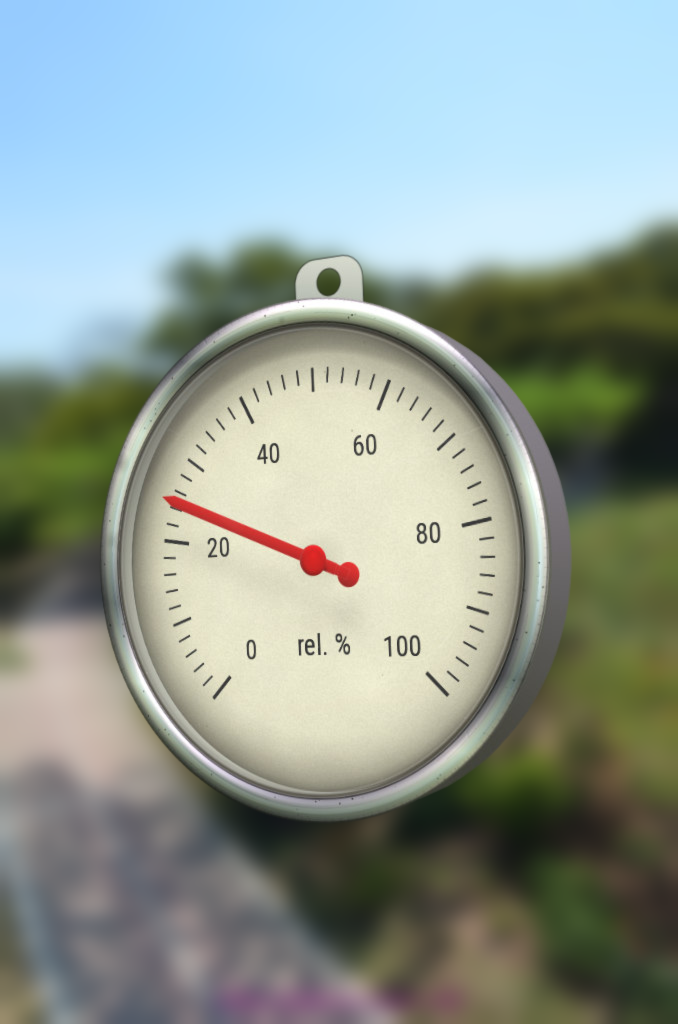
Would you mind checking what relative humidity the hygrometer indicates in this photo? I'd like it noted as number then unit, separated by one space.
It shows 25 %
